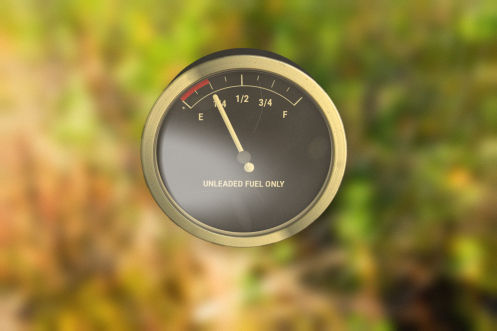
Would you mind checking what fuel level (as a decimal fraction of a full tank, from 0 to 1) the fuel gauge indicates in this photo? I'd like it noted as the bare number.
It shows 0.25
